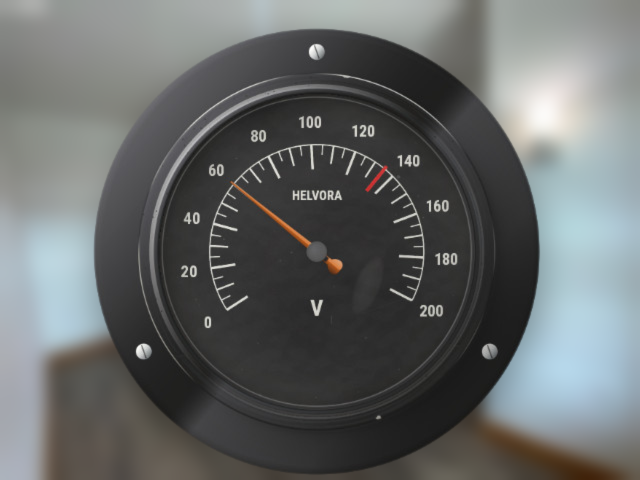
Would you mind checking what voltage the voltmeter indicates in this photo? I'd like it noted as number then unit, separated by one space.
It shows 60 V
